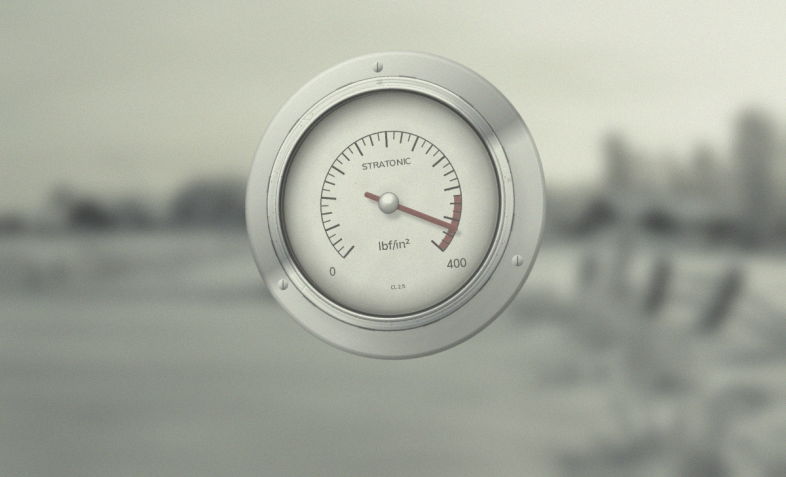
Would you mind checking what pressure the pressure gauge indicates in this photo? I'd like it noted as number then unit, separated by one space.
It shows 370 psi
